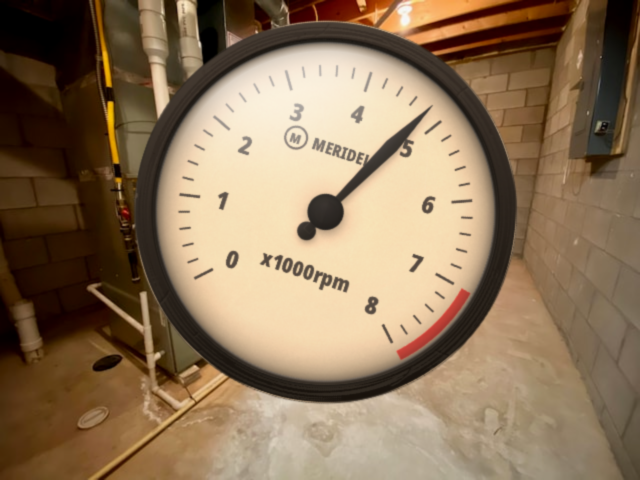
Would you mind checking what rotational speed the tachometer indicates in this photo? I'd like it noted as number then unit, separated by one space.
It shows 4800 rpm
